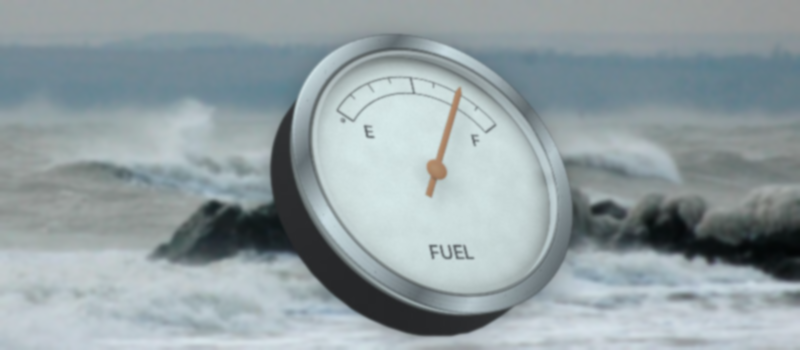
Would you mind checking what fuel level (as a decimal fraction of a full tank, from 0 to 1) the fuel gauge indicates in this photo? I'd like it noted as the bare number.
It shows 0.75
